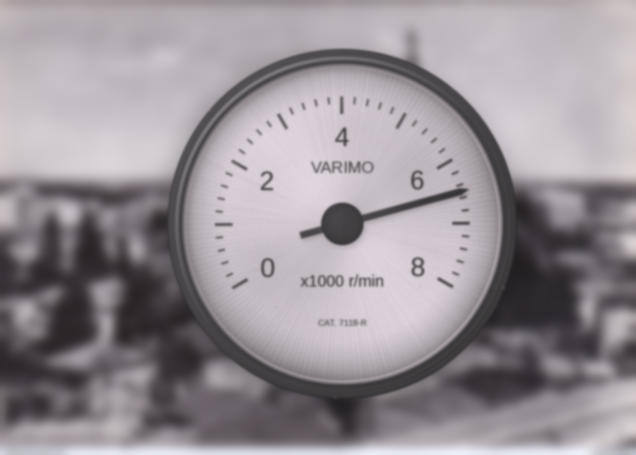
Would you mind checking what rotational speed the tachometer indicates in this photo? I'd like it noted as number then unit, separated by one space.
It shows 6500 rpm
